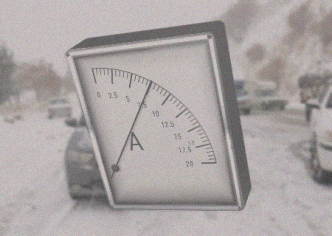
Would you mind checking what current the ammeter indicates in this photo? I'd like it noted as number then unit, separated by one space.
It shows 7.5 A
